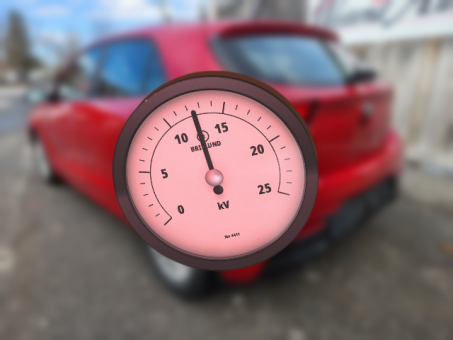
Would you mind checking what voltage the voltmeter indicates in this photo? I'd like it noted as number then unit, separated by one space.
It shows 12.5 kV
